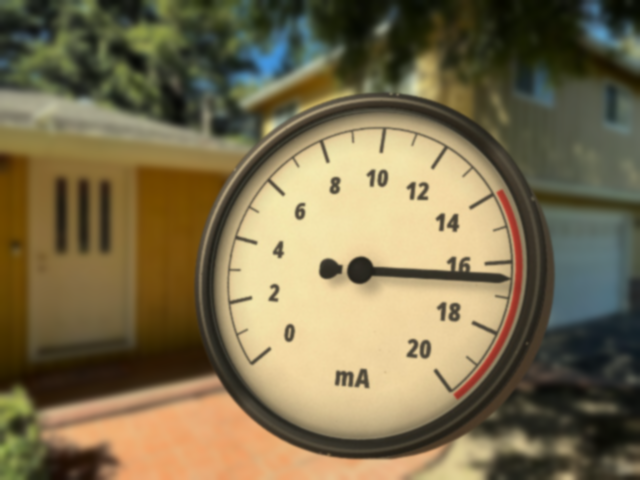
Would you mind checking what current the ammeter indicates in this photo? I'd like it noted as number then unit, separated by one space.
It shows 16.5 mA
